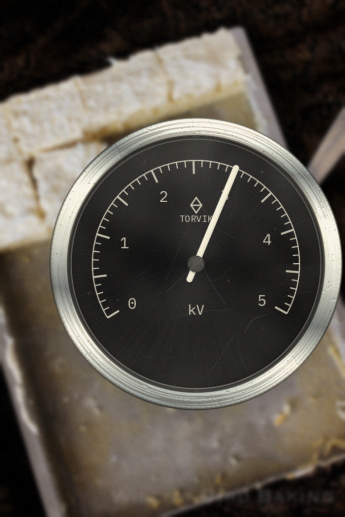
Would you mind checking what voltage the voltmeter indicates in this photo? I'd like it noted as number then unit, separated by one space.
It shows 3 kV
